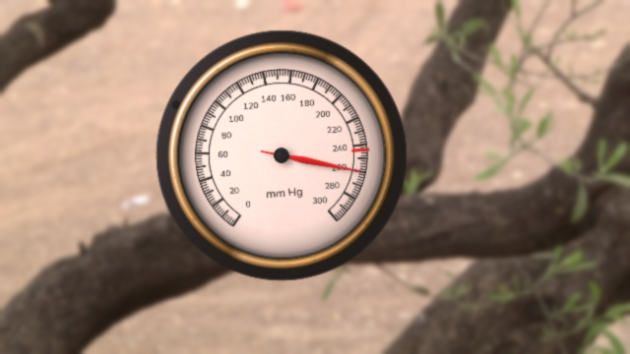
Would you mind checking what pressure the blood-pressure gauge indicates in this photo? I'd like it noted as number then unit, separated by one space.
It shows 260 mmHg
